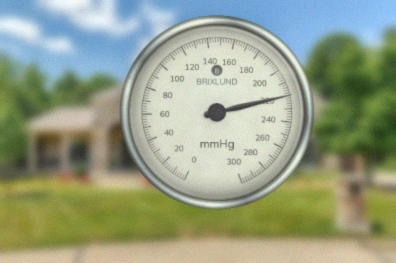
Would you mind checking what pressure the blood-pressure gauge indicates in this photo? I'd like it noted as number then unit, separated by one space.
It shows 220 mmHg
